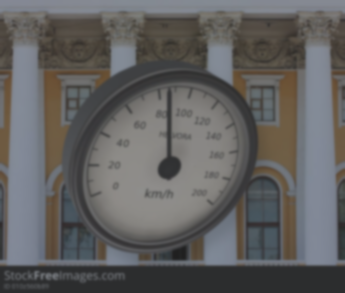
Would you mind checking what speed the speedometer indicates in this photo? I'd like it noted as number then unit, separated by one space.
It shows 85 km/h
